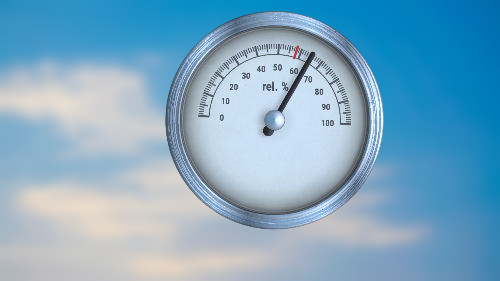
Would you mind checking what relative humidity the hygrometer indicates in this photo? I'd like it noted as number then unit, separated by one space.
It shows 65 %
